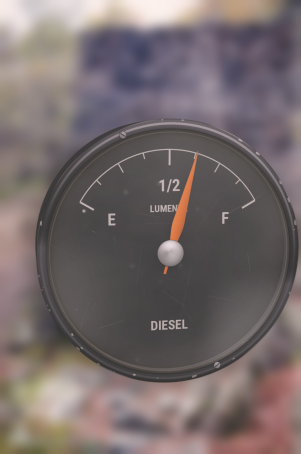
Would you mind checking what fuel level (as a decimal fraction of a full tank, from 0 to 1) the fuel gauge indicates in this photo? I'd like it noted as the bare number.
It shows 0.625
